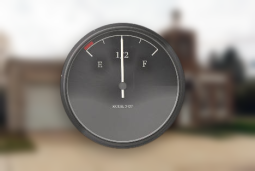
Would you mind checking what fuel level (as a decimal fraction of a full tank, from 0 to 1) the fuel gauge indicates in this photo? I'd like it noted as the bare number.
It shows 0.5
